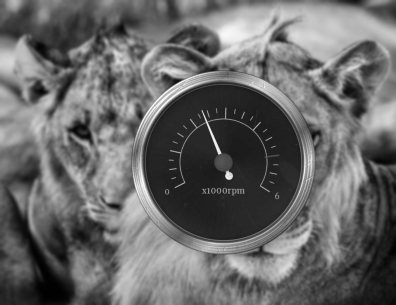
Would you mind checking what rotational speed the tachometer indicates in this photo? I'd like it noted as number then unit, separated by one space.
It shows 2375 rpm
